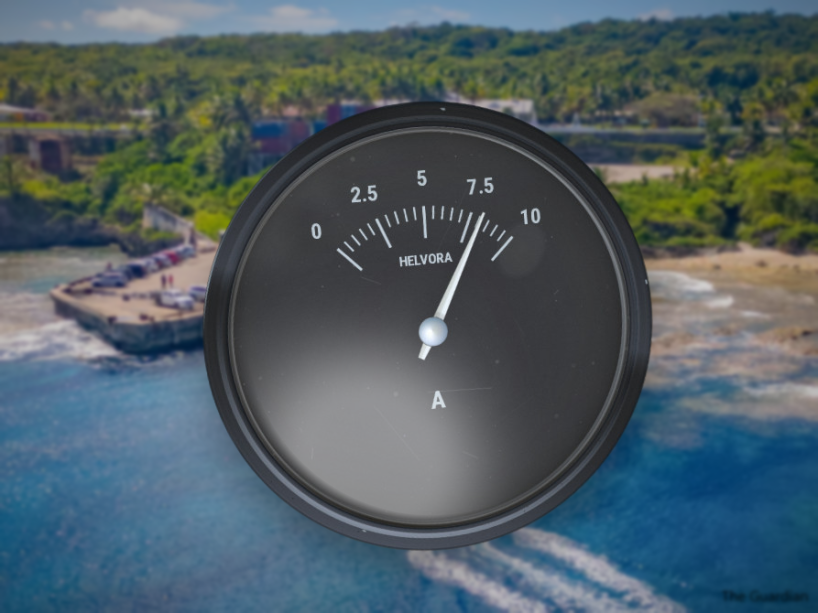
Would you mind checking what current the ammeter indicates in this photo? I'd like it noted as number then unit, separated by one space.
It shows 8 A
